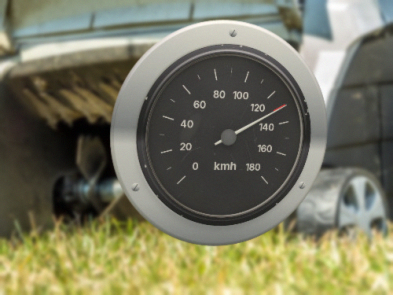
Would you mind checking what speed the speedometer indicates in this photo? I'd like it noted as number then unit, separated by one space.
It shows 130 km/h
